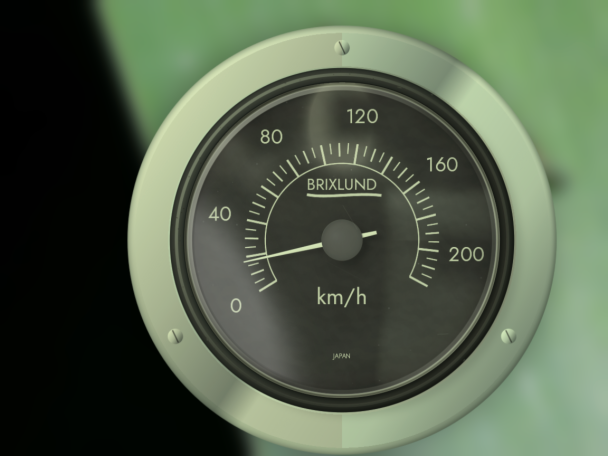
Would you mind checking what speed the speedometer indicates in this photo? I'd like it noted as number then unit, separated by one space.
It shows 17.5 km/h
